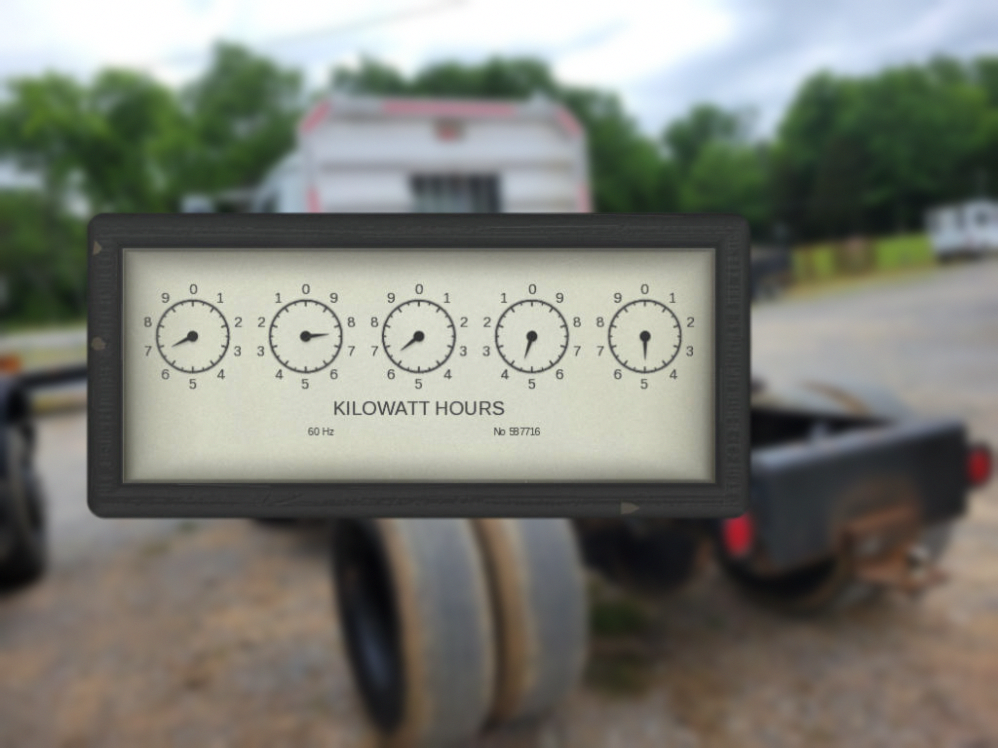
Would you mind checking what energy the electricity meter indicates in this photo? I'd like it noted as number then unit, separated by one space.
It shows 67645 kWh
